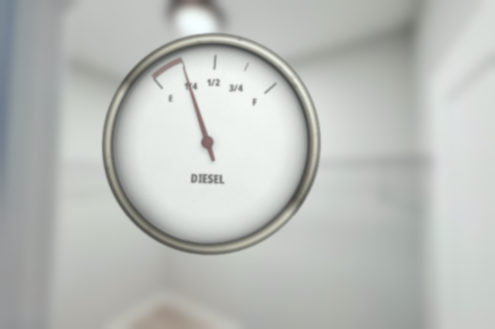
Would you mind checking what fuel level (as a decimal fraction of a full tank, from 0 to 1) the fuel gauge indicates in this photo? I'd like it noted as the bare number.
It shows 0.25
